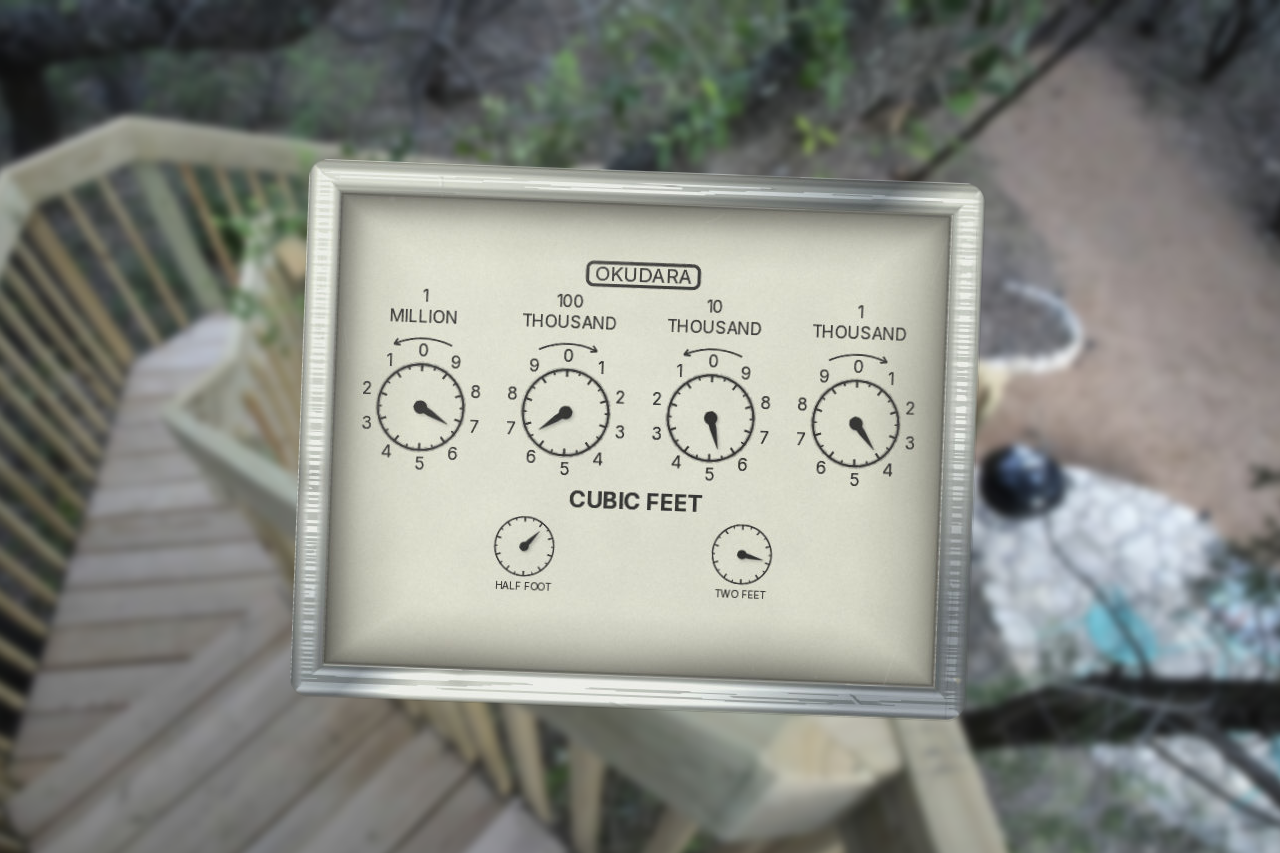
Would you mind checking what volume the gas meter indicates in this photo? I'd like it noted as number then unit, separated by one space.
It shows 665400 ft³
